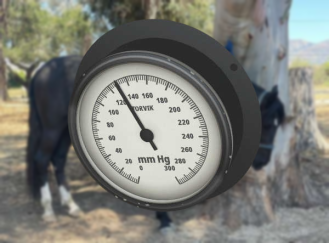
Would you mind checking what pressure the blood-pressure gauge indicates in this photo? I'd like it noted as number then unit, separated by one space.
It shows 130 mmHg
